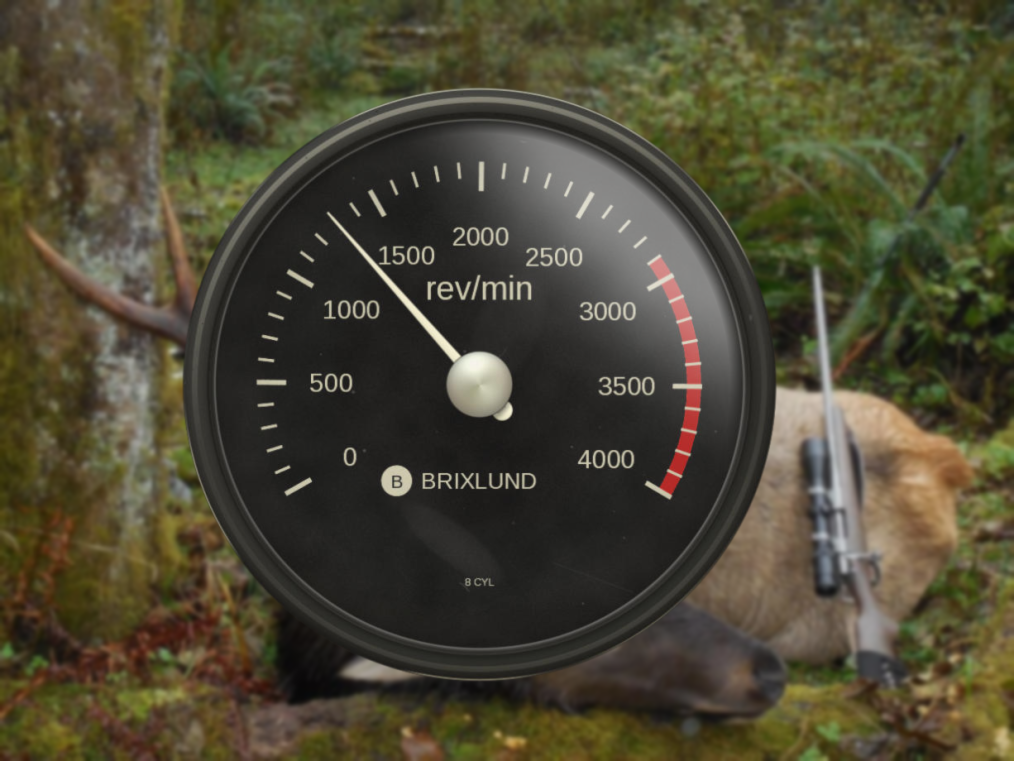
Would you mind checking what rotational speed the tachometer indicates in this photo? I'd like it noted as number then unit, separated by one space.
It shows 1300 rpm
